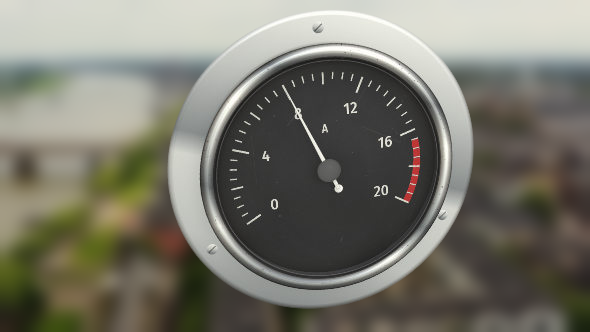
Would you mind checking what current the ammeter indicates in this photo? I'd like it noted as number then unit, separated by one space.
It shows 8 A
